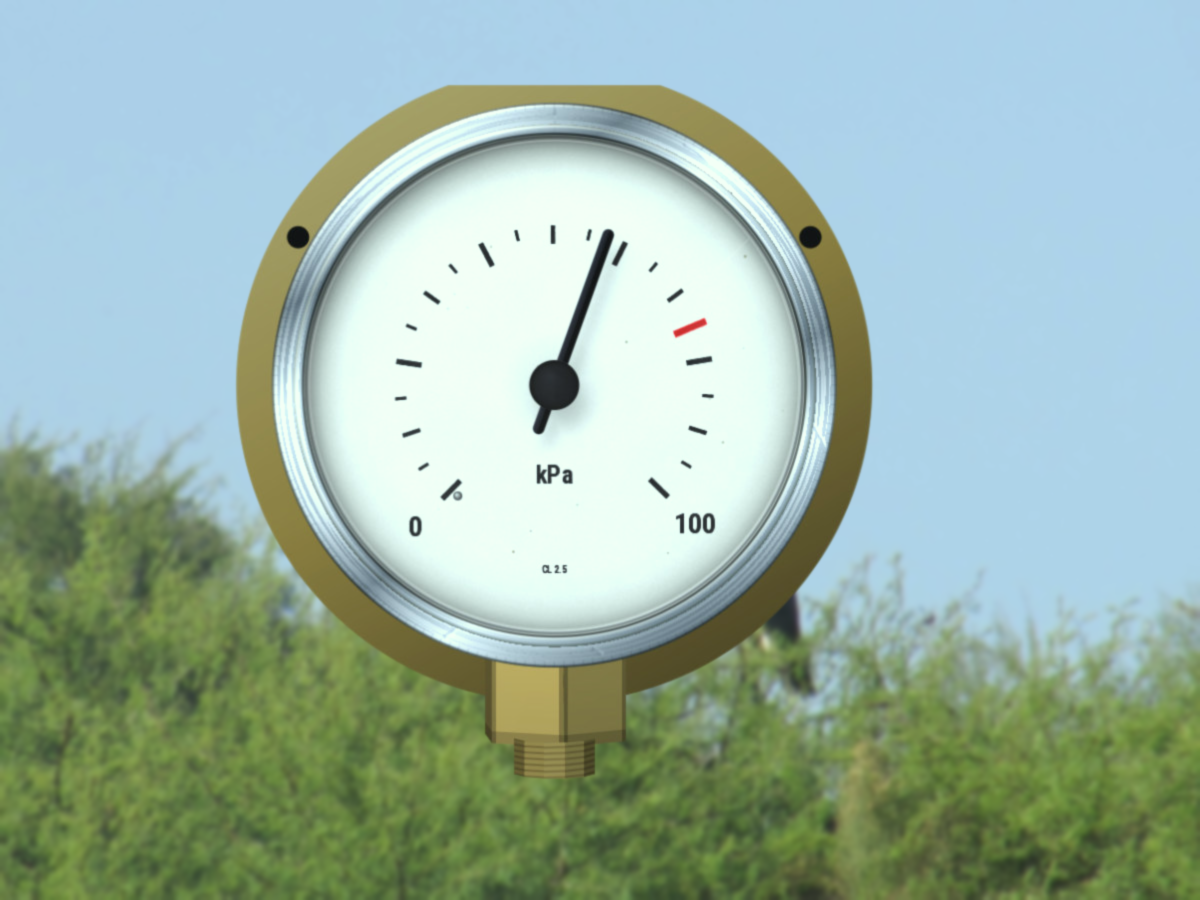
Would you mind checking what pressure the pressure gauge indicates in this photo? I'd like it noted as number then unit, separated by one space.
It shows 57.5 kPa
